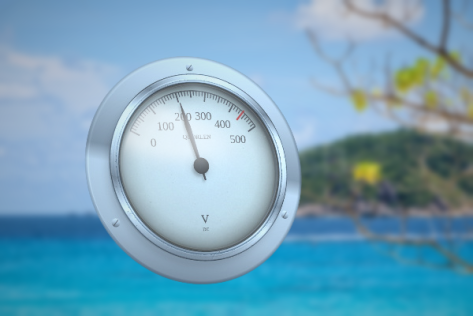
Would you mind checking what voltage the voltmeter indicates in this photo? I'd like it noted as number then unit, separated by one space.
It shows 200 V
